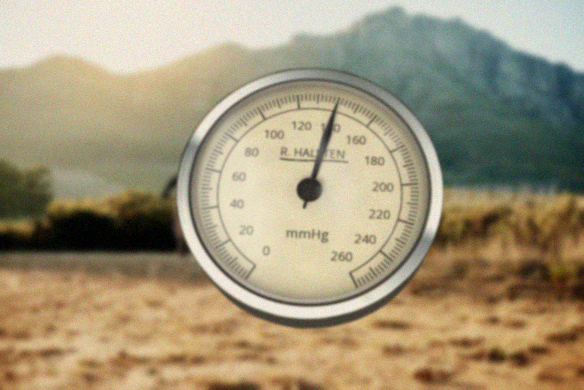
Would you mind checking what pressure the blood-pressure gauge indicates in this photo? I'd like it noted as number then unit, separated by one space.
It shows 140 mmHg
